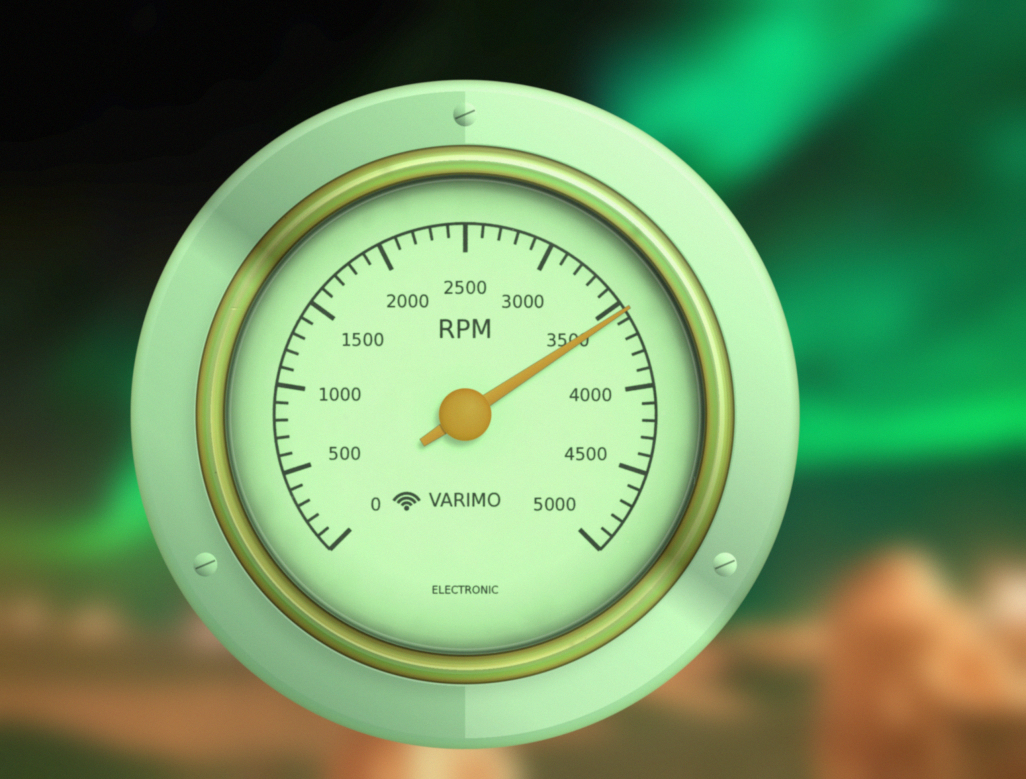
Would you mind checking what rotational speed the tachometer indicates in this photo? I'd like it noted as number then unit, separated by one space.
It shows 3550 rpm
